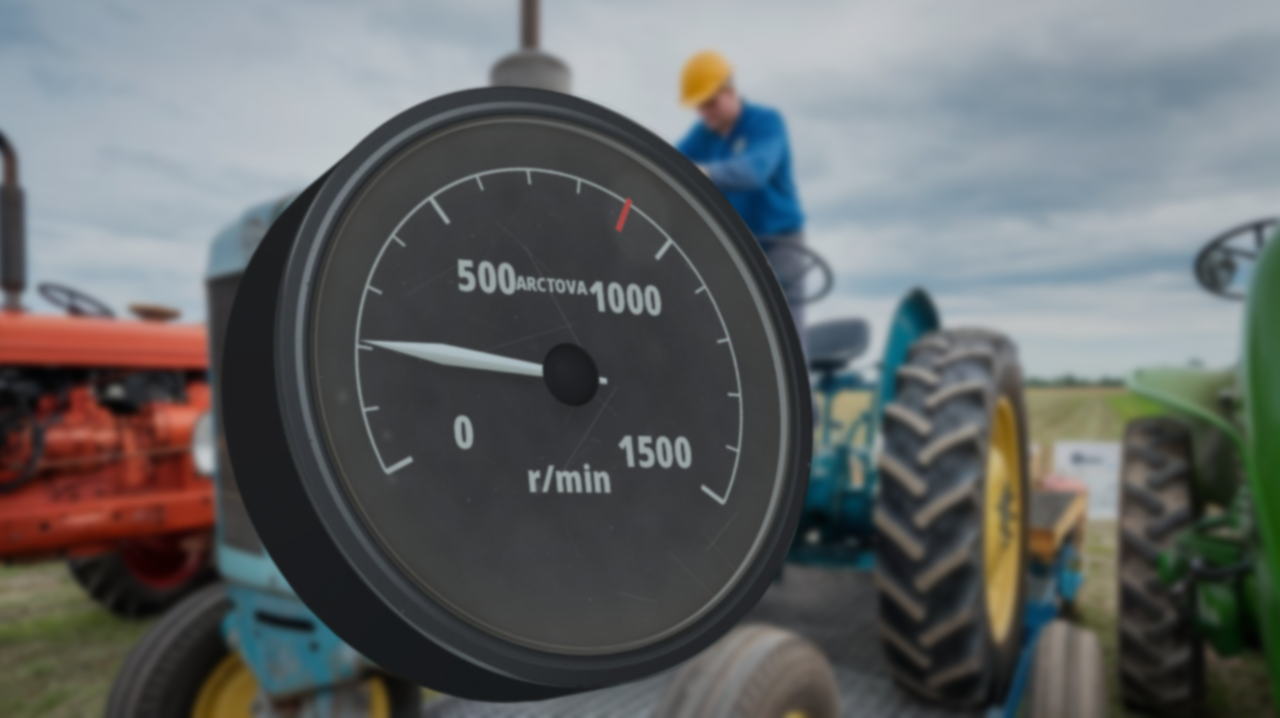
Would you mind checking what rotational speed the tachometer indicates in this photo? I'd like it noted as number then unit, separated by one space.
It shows 200 rpm
